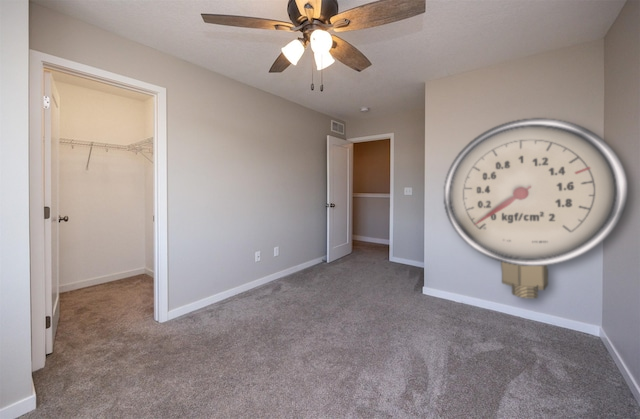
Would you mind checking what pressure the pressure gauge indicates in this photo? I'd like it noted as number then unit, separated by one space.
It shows 0.05 kg/cm²
